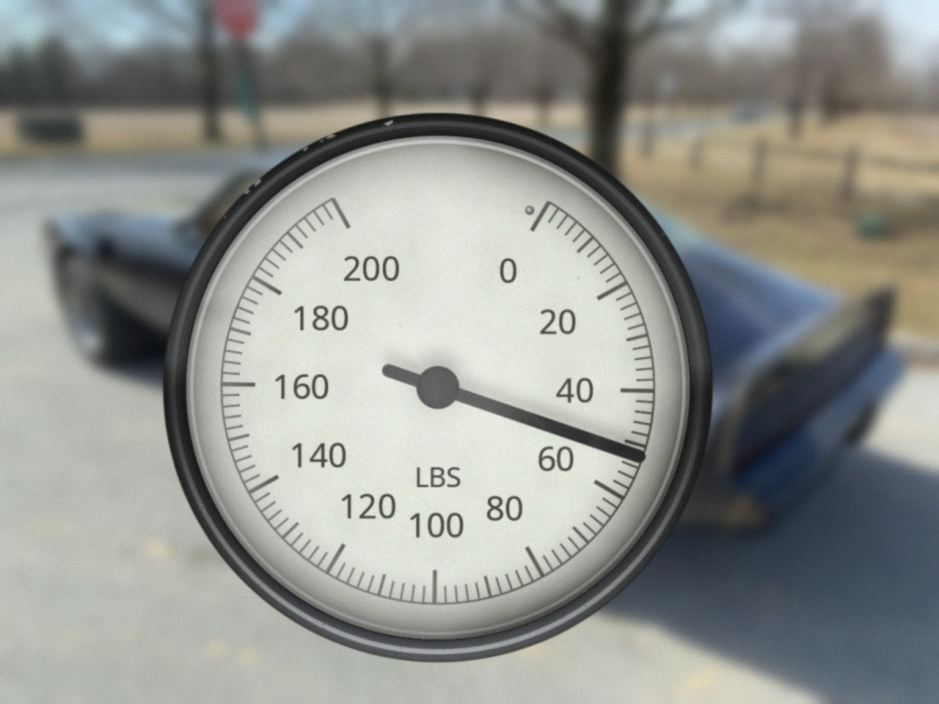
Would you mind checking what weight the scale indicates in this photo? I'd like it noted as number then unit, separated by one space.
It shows 52 lb
